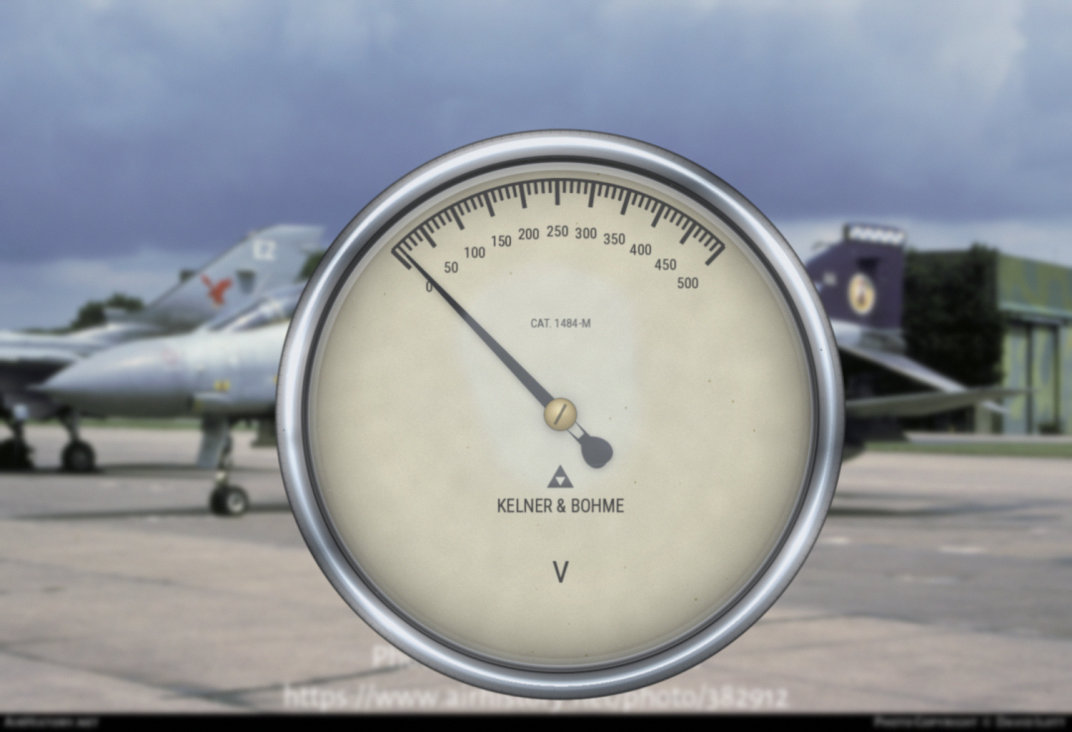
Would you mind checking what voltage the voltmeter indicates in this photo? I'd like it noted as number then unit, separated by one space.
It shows 10 V
